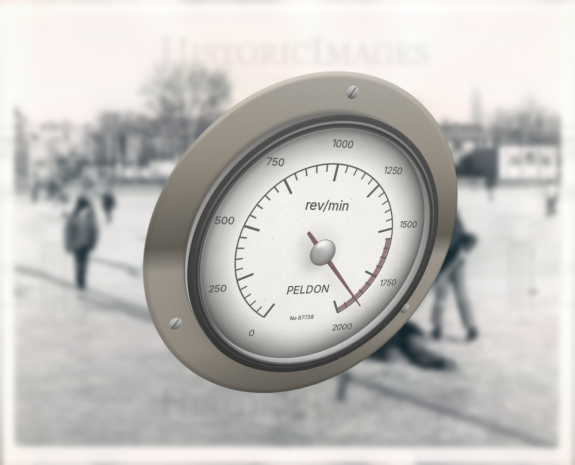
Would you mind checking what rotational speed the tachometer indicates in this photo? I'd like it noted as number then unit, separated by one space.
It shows 1900 rpm
